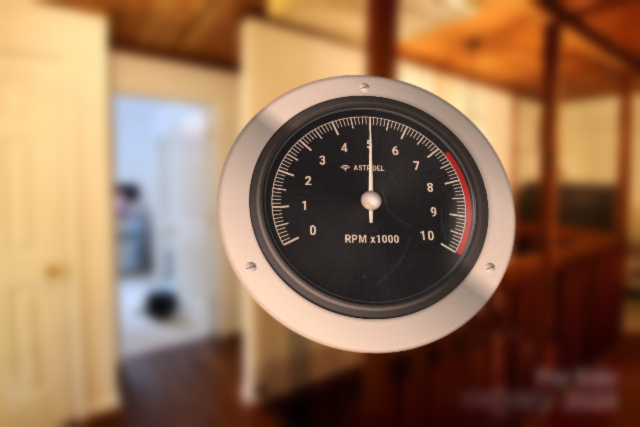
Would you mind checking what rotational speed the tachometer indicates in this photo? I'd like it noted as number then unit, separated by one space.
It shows 5000 rpm
